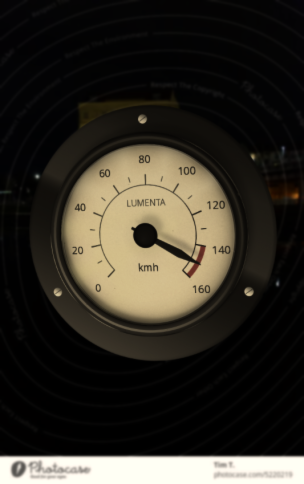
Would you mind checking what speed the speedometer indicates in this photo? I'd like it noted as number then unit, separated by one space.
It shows 150 km/h
